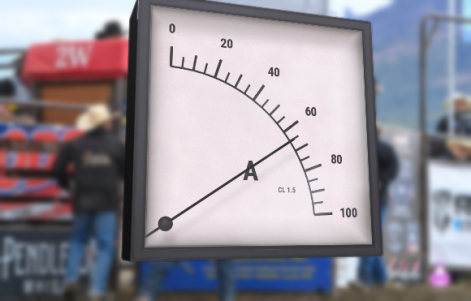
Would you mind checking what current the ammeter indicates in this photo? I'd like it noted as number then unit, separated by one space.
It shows 65 A
